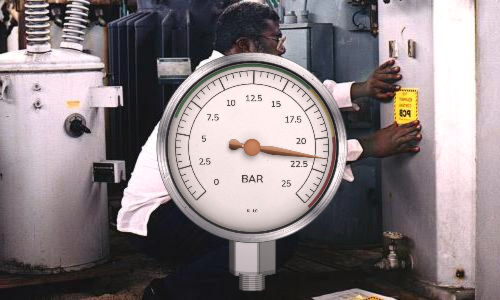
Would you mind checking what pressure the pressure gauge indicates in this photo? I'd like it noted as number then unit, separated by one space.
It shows 21.5 bar
